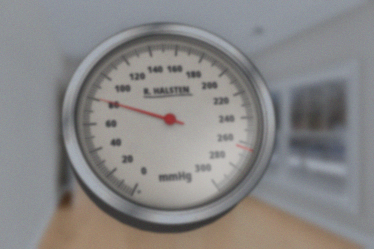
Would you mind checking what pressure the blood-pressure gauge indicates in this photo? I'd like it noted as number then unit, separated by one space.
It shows 80 mmHg
